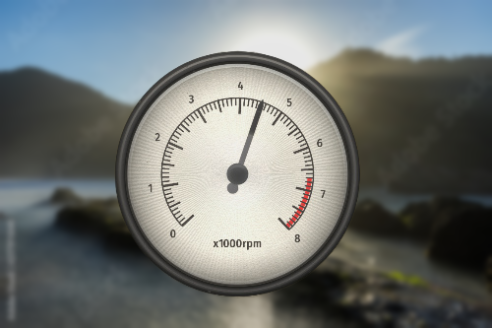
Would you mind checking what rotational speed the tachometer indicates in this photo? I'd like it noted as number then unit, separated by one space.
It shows 4500 rpm
